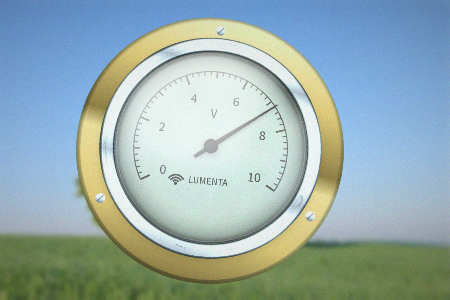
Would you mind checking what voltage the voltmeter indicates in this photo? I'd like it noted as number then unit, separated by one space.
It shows 7.2 V
